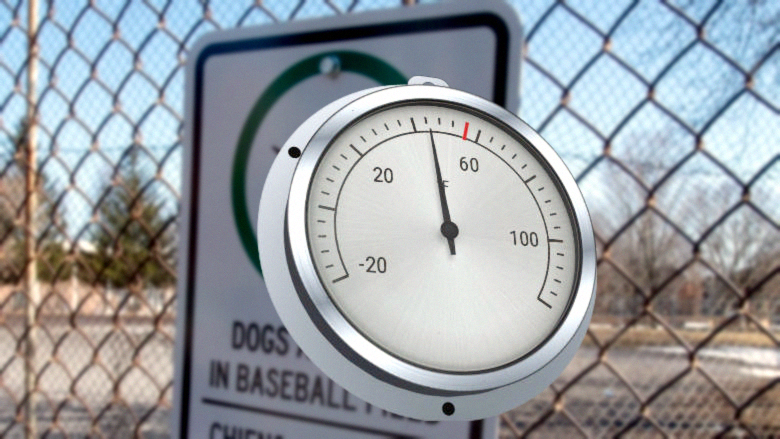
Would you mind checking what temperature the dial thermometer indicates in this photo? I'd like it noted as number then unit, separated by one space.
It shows 44 °F
